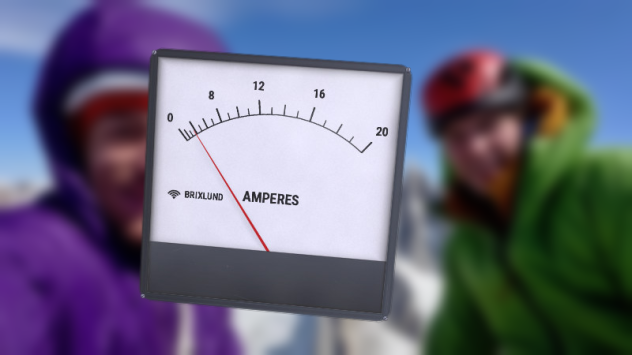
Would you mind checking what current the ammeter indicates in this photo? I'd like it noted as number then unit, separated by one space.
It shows 4 A
